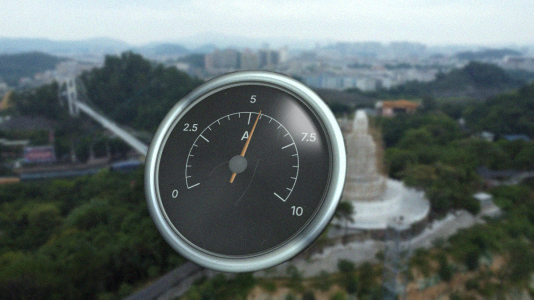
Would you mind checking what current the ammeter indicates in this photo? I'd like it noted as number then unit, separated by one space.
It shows 5.5 A
